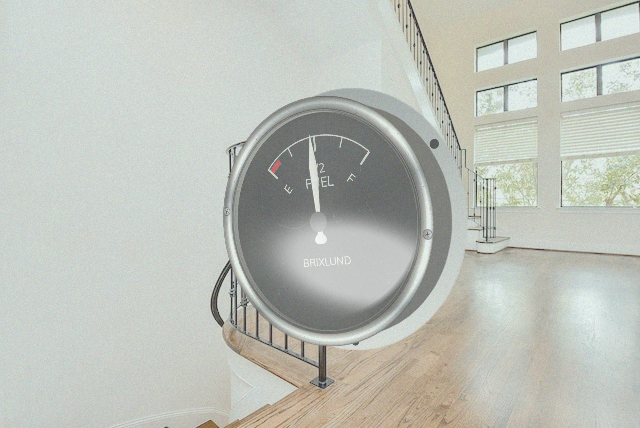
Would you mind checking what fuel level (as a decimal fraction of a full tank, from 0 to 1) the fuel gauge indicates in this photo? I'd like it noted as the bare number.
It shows 0.5
